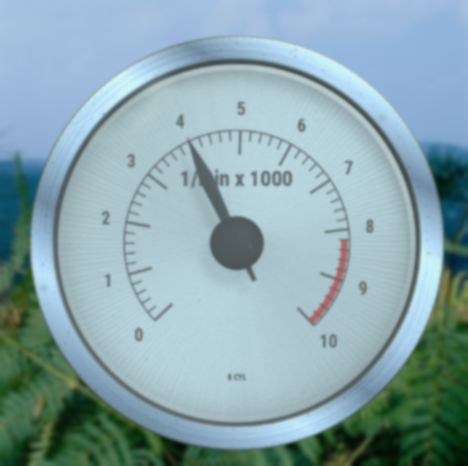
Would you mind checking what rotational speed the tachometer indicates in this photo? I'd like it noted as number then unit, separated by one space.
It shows 4000 rpm
